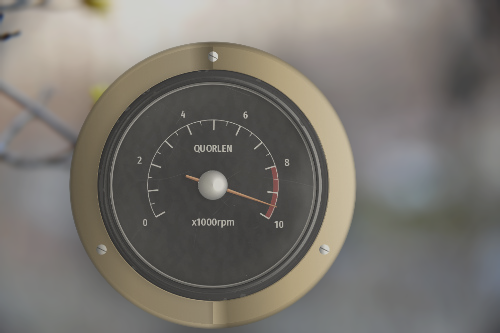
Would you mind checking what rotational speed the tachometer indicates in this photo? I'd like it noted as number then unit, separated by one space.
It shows 9500 rpm
